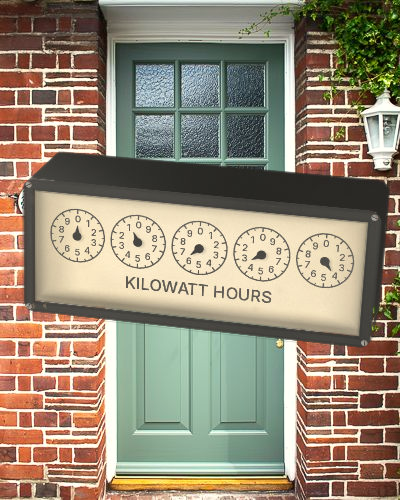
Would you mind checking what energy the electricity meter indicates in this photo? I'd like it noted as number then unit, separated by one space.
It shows 634 kWh
